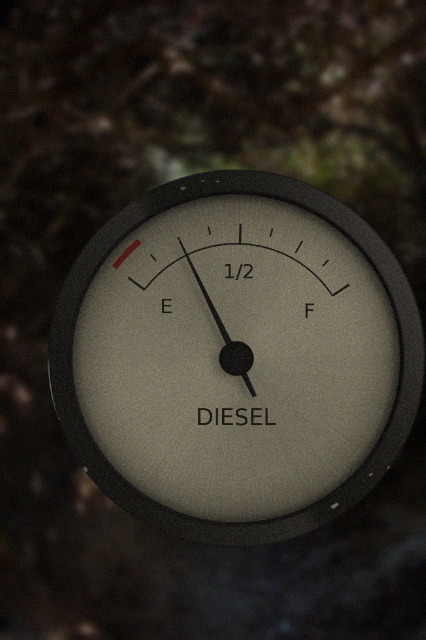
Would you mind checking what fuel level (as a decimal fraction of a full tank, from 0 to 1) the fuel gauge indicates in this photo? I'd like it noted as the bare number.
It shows 0.25
